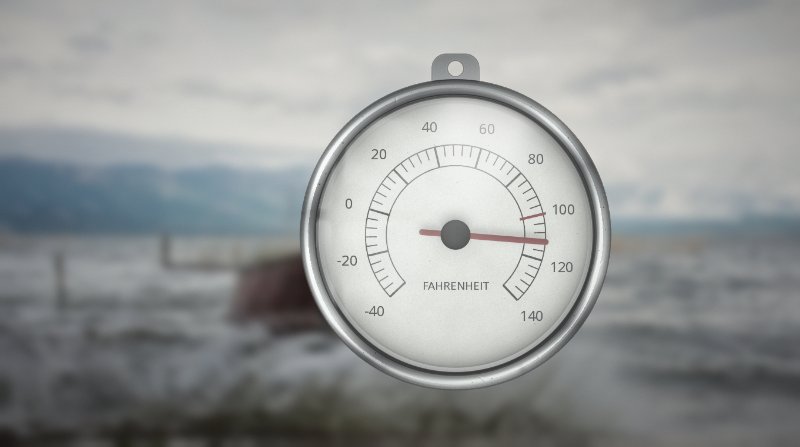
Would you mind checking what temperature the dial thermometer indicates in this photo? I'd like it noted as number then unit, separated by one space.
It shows 112 °F
